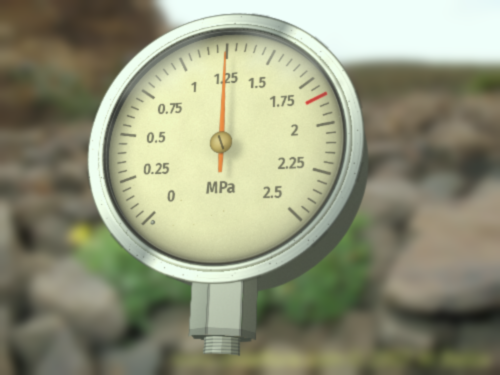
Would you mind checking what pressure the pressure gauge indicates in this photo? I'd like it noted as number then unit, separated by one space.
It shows 1.25 MPa
